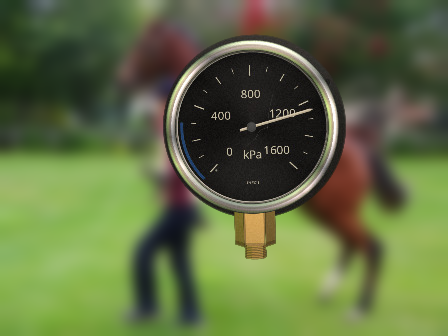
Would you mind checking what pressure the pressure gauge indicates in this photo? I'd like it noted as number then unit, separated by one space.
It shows 1250 kPa
